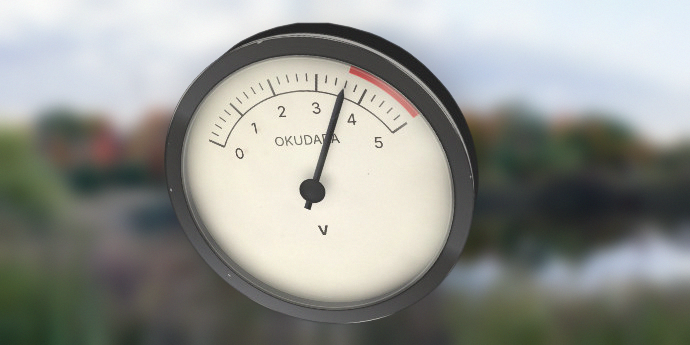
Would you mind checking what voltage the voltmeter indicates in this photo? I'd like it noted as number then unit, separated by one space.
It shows 3.6 V
